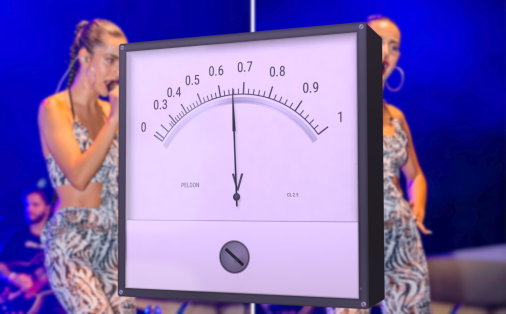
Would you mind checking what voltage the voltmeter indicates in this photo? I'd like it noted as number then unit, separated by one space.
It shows 0.66 V
